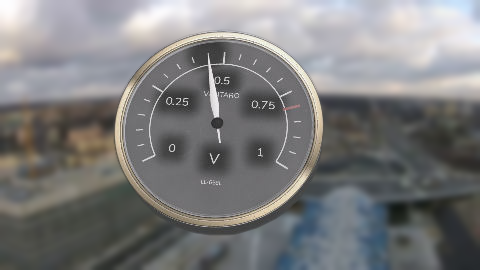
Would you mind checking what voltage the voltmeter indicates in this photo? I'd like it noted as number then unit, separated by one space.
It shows 0.45 V
